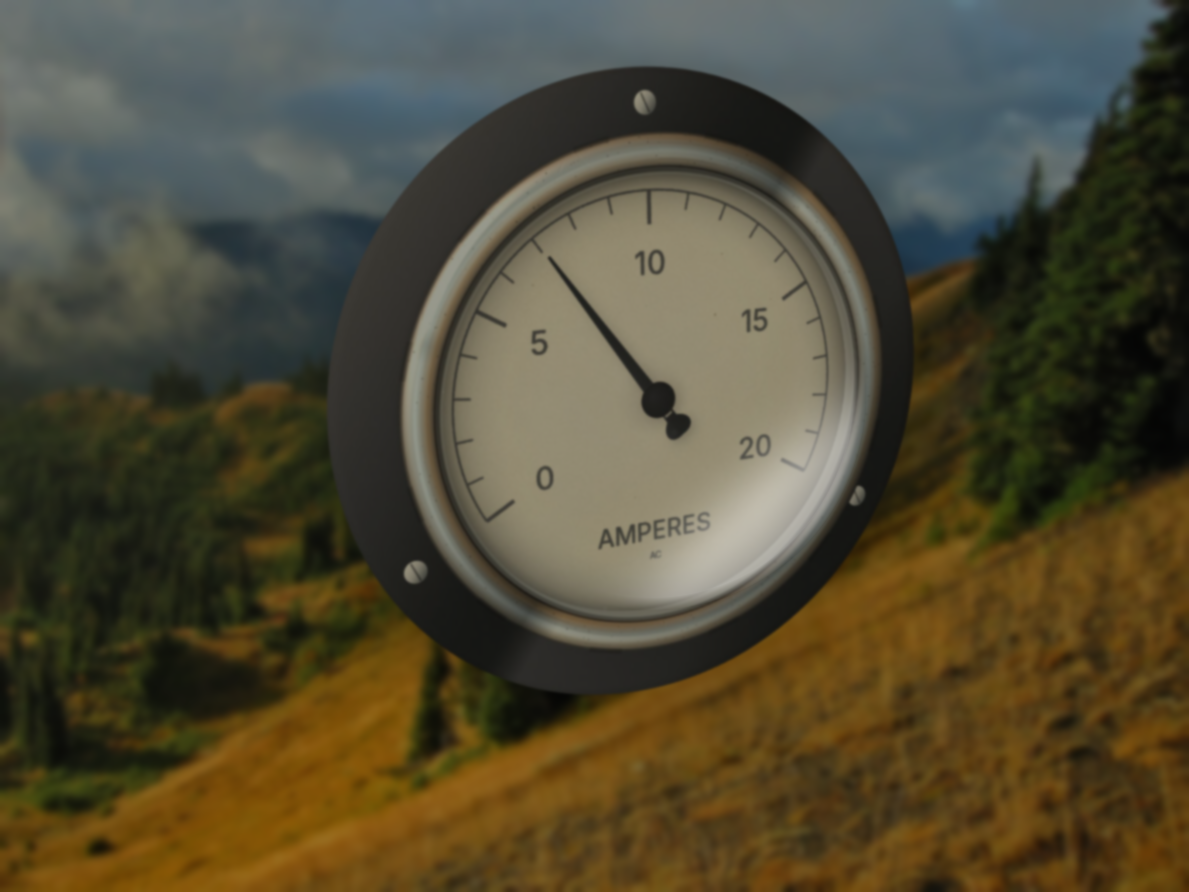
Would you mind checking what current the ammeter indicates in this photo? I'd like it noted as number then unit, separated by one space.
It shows 7 A
